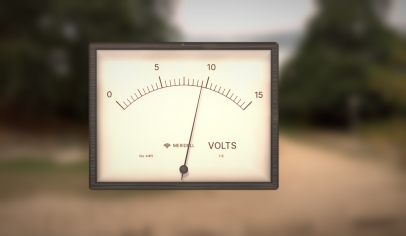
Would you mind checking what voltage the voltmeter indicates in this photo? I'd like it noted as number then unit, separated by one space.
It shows 9.5 V
